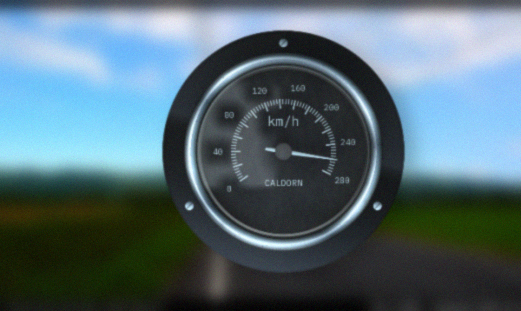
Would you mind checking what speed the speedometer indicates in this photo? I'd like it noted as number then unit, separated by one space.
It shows 260 km/h
